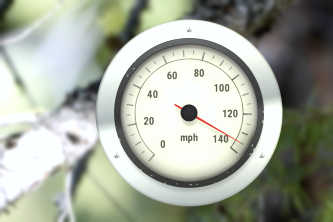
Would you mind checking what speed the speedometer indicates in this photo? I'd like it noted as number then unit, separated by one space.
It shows 135 mph
